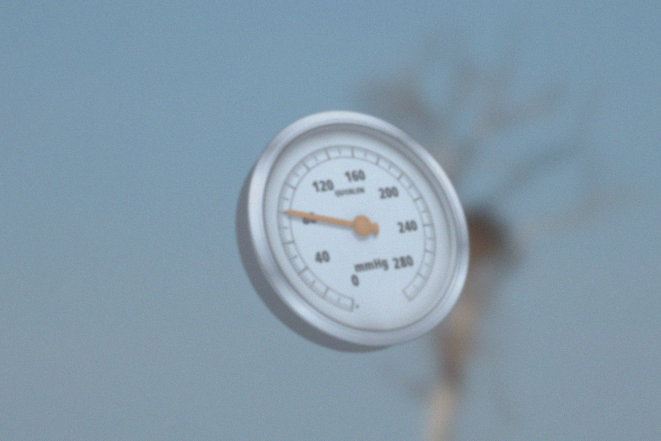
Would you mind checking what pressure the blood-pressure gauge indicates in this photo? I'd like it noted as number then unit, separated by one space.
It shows 80 mmHg
